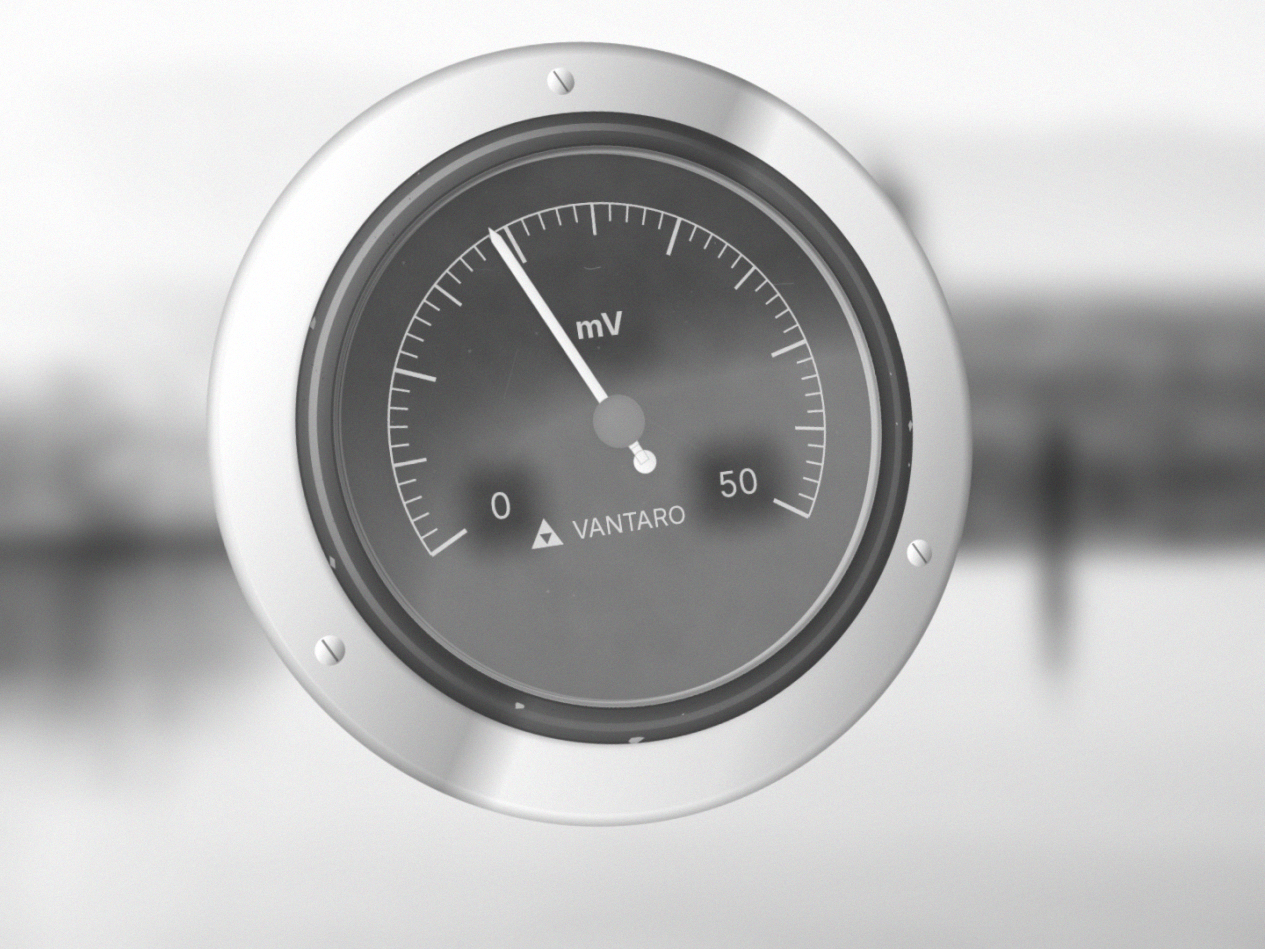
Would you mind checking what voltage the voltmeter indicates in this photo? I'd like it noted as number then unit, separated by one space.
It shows 19 mV
